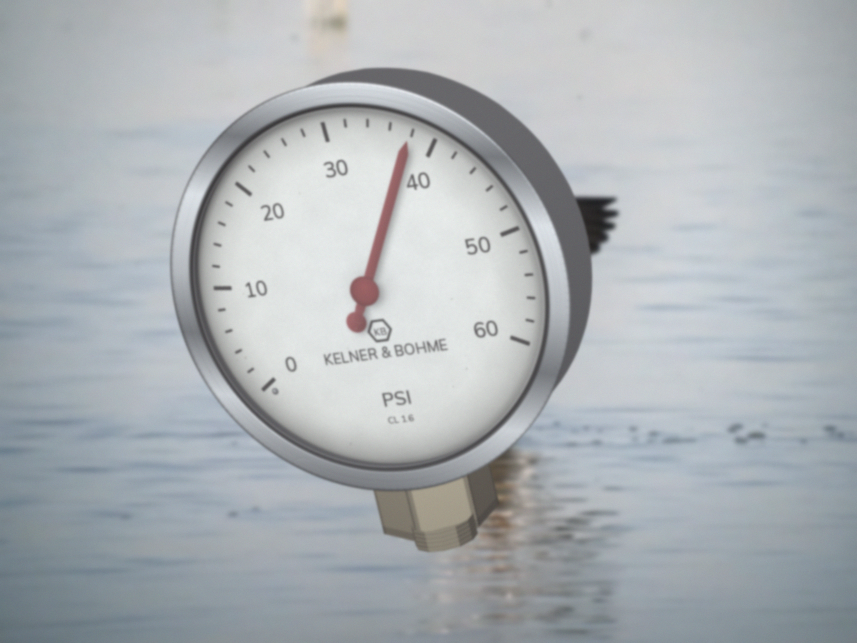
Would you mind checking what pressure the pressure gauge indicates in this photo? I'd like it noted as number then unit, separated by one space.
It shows 38 psi
